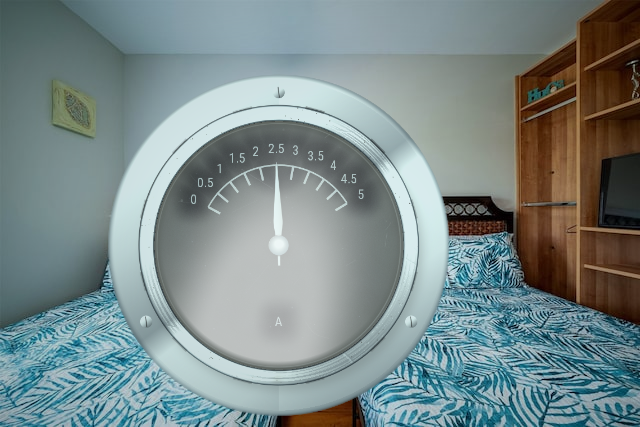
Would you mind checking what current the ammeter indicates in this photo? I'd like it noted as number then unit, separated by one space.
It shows 2.5 A
